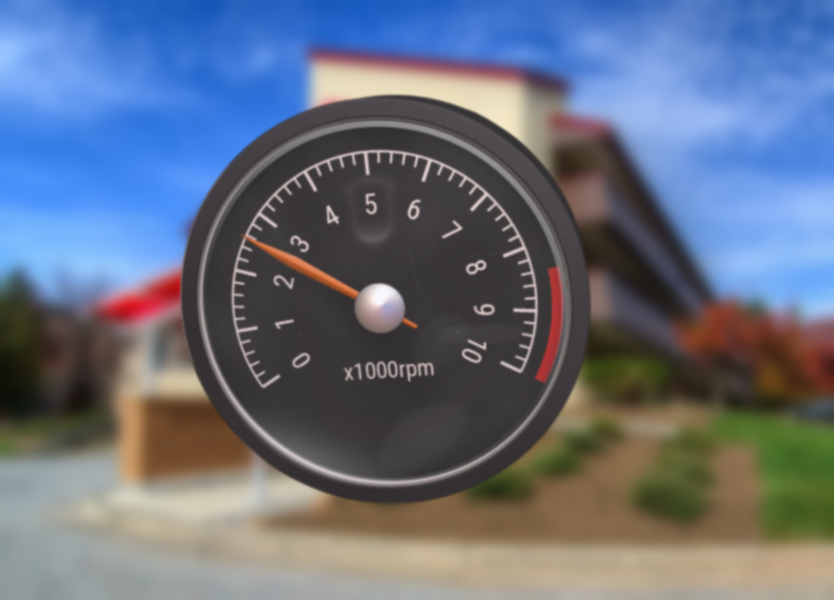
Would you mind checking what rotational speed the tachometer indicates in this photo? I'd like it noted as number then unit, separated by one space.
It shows 2600 rpm
